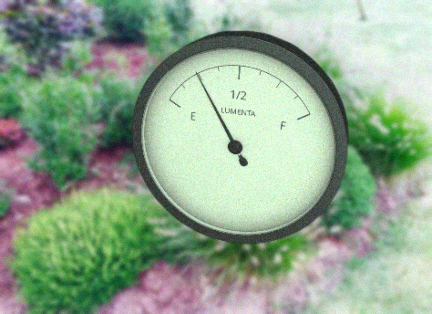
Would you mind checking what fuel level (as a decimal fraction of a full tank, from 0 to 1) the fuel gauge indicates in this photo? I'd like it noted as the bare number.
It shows 0.25
